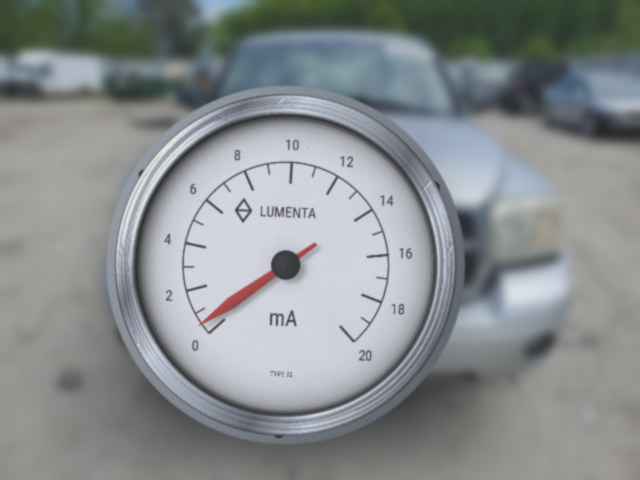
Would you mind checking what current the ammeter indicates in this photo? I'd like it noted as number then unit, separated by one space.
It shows 0.5 mA
